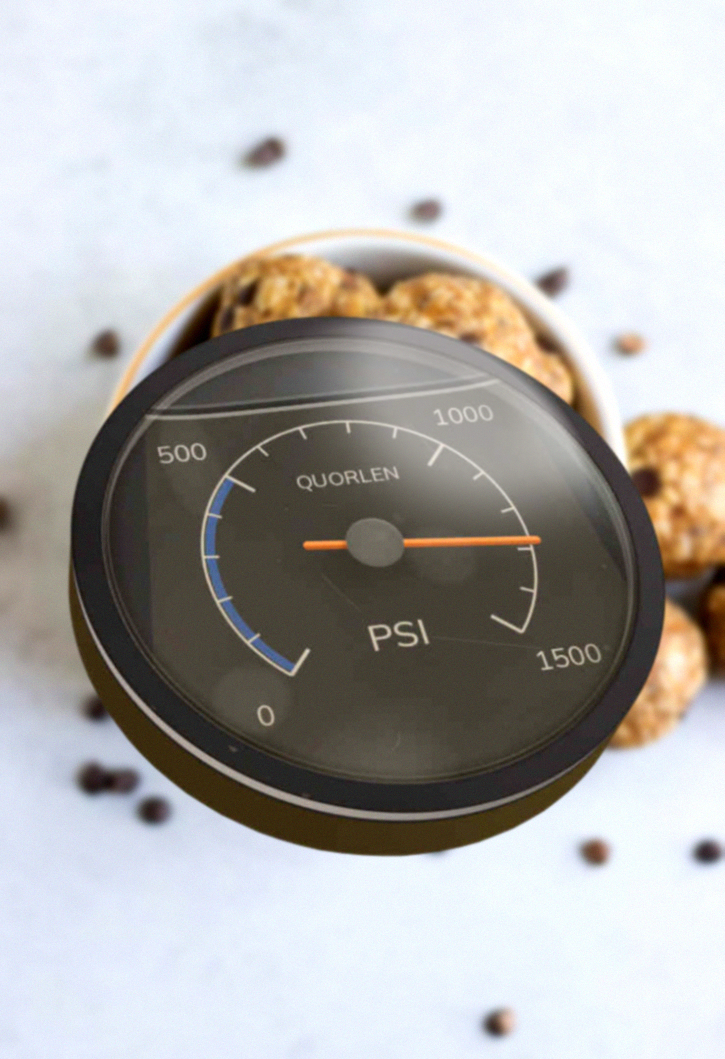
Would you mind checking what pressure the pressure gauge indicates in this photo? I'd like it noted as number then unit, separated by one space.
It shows 1300 psi
